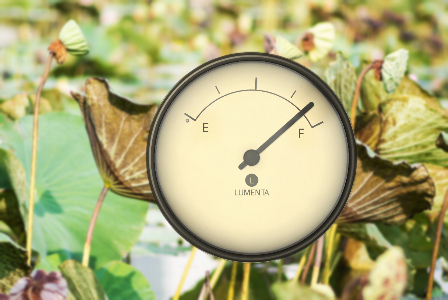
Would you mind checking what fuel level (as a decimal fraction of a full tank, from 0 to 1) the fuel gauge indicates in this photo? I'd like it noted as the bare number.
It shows 0.875
